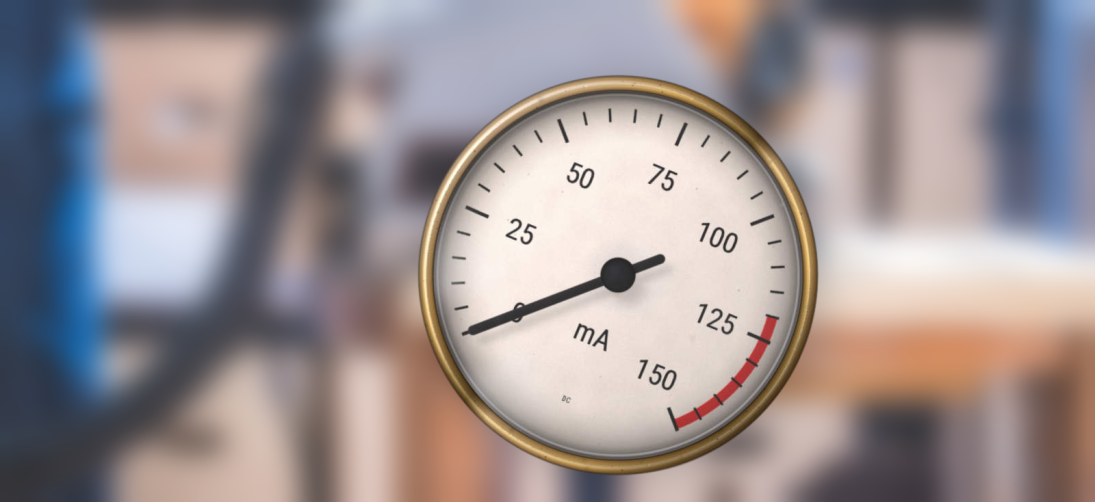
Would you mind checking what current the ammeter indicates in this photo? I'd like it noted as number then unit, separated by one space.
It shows 0 mA
